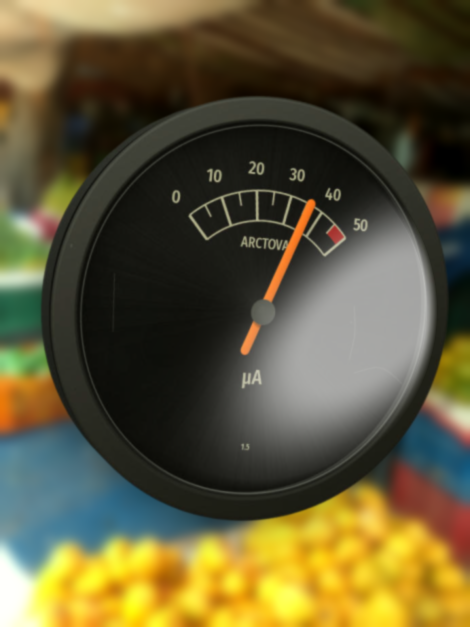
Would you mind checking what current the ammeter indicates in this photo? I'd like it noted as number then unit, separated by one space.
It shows 35 µA
